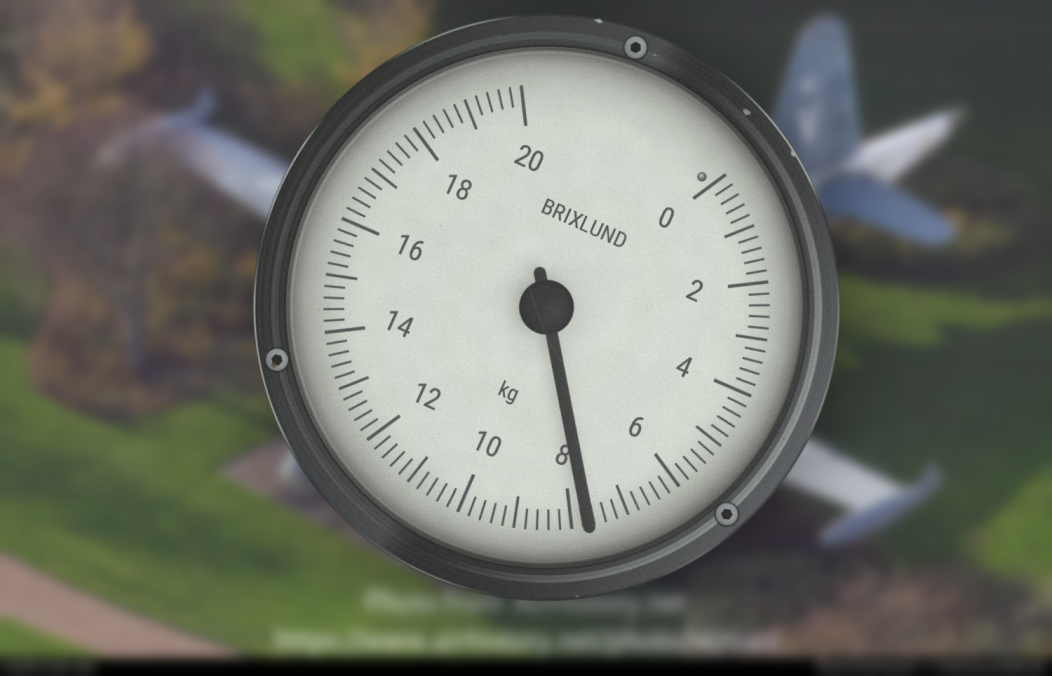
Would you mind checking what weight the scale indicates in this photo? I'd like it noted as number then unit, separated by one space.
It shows 7.7 kg
